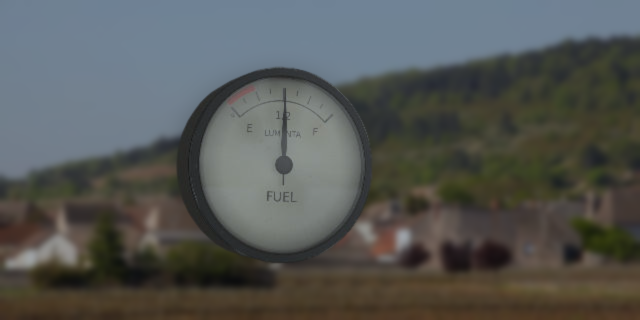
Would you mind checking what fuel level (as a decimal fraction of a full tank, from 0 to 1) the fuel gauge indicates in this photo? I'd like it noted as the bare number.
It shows 0.5
